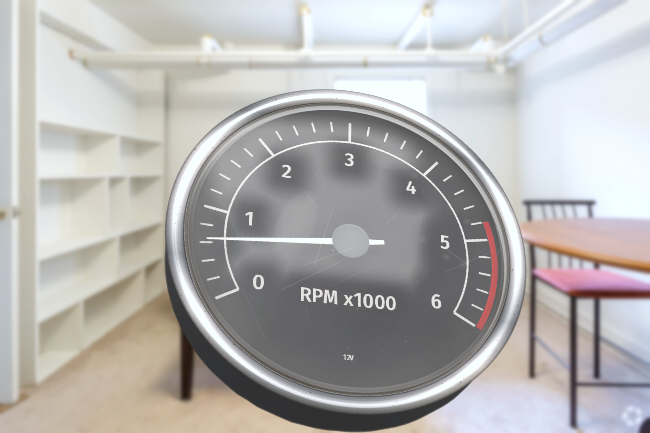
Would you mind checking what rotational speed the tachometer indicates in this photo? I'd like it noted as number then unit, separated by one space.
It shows 600 rpm
